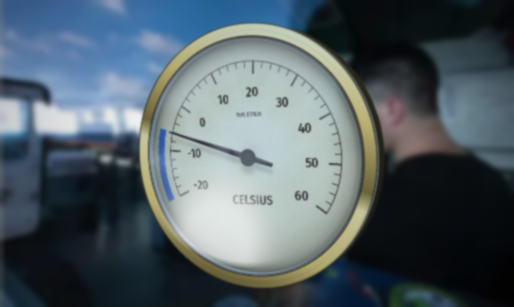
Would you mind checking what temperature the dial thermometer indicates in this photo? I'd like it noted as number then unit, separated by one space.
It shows -6 °C
